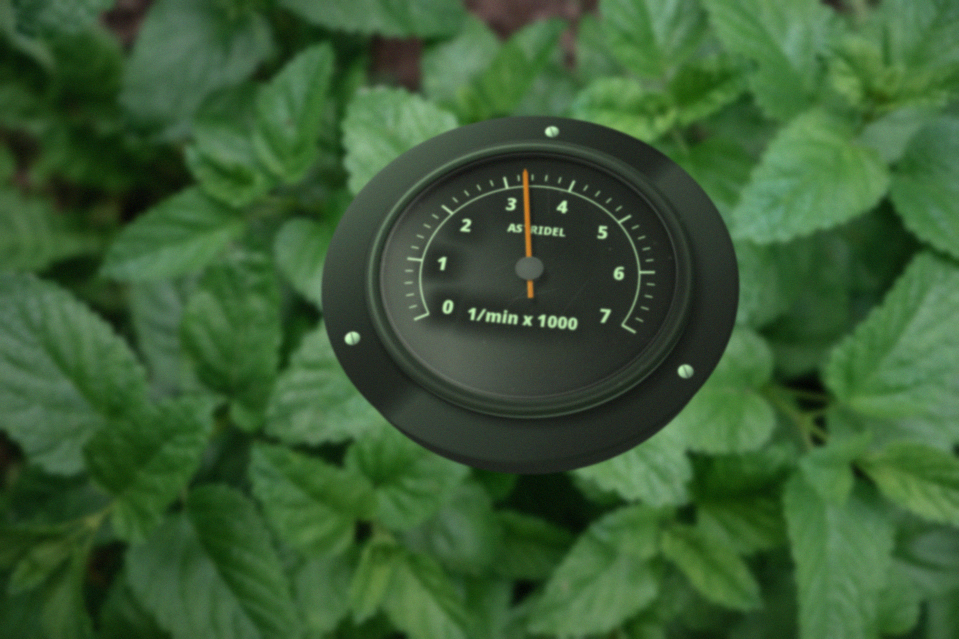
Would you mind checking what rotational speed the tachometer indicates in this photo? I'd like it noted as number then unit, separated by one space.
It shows 3300 rpm
